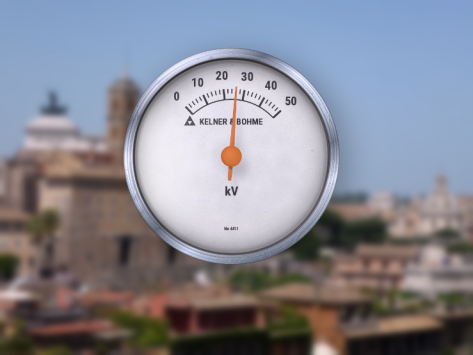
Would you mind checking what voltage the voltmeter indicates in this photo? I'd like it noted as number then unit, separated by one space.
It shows 26 kV
